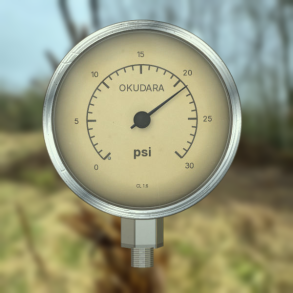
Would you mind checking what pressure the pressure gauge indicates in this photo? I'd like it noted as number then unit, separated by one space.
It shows 21 psi
